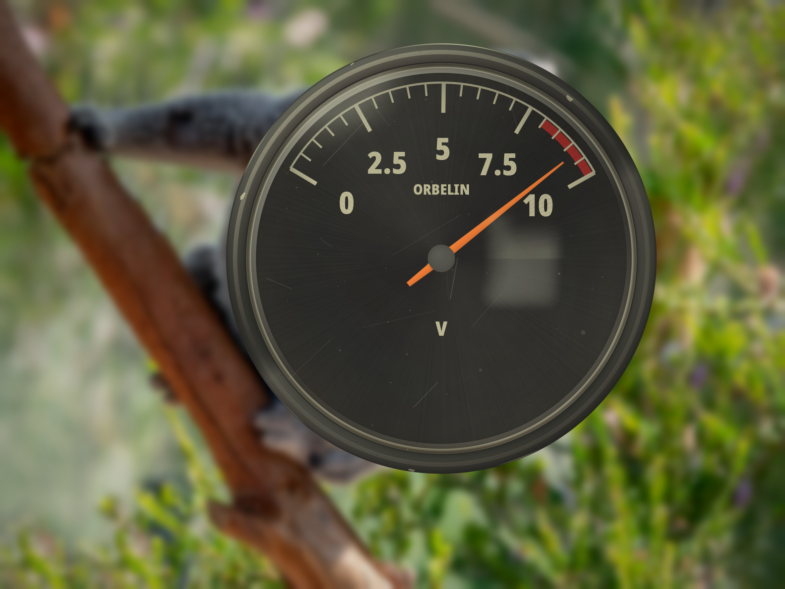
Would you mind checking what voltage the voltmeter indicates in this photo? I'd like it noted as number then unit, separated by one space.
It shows 9.25 V
